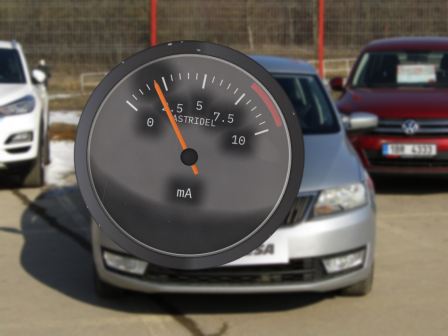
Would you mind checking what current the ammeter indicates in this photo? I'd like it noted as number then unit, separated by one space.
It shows 2 mA
